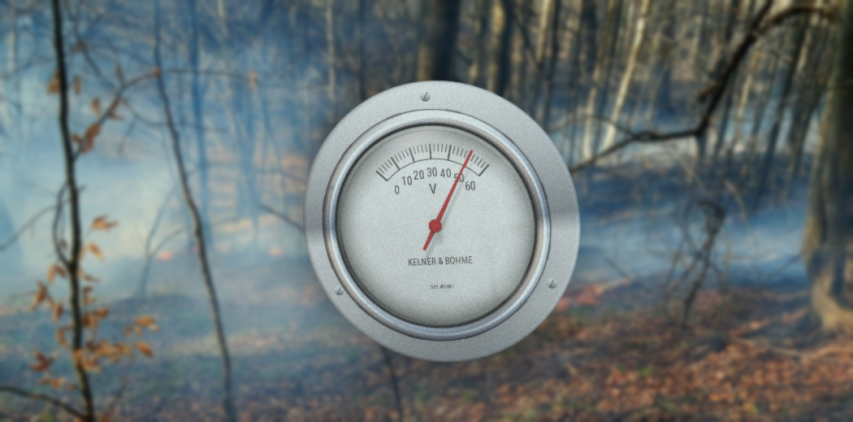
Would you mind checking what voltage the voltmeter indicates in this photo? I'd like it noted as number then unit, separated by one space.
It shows 50 V
